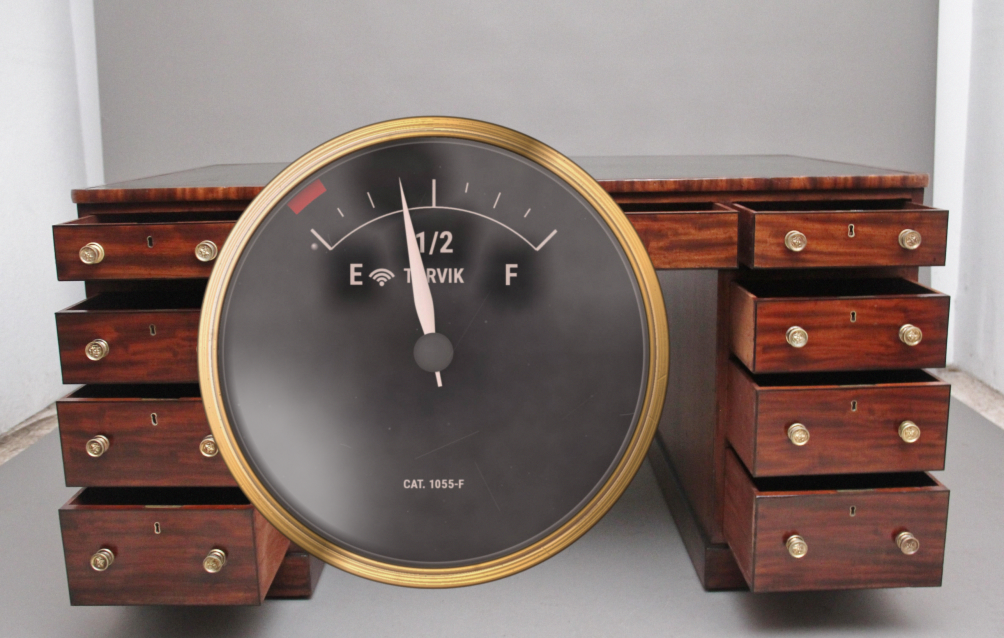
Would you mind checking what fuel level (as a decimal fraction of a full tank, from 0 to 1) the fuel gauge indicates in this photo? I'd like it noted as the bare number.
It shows 0.375
